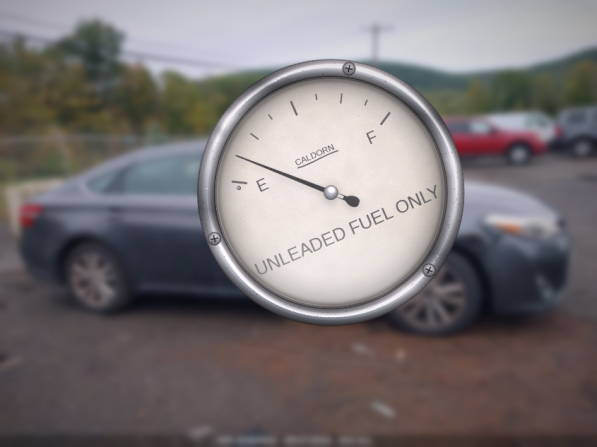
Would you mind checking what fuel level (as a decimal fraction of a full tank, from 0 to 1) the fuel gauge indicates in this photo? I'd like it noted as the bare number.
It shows 0.125
